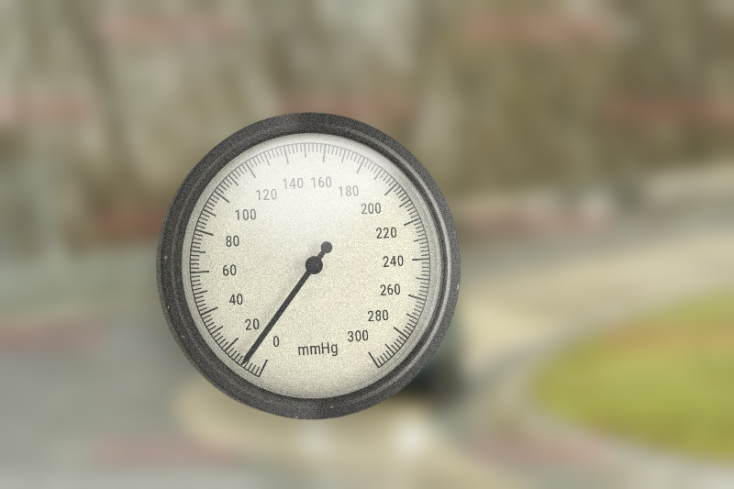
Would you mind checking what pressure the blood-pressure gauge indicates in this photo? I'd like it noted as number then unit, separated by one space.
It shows 10 mmHg
